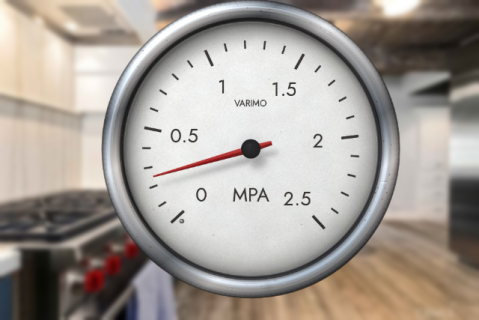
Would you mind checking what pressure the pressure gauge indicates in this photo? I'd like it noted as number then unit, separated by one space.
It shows 0.25 MPa
